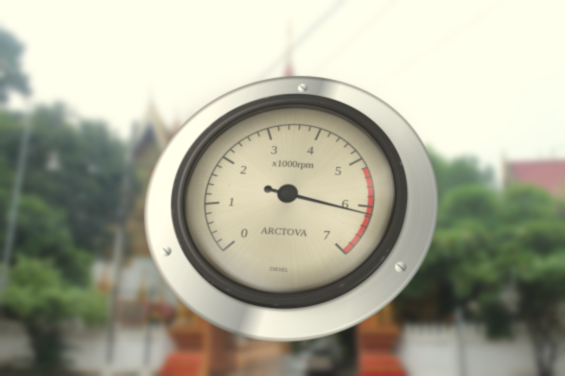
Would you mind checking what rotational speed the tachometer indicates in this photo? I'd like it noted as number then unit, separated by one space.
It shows 6200 rpm
